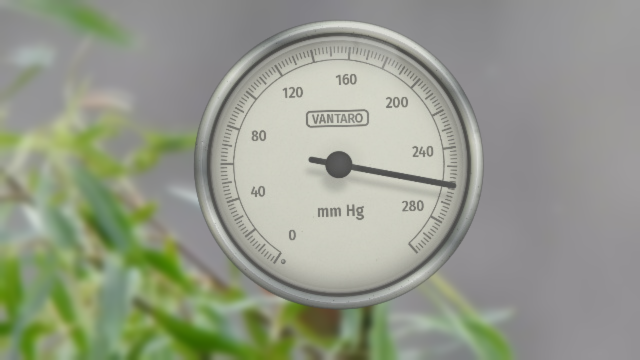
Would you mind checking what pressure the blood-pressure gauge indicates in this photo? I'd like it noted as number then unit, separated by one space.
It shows 260 mmHg
